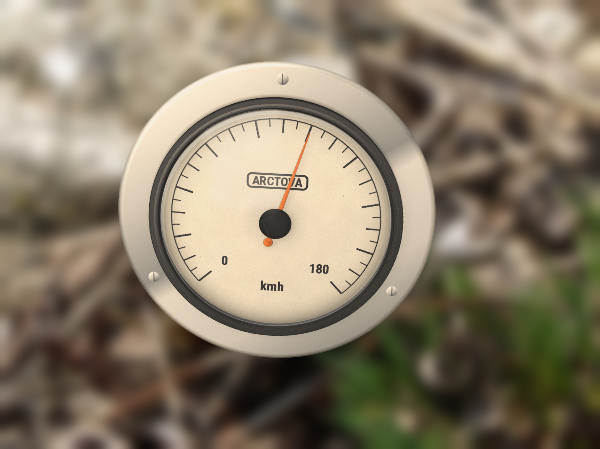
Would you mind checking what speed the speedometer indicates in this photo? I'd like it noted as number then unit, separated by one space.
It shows 100 km/h
